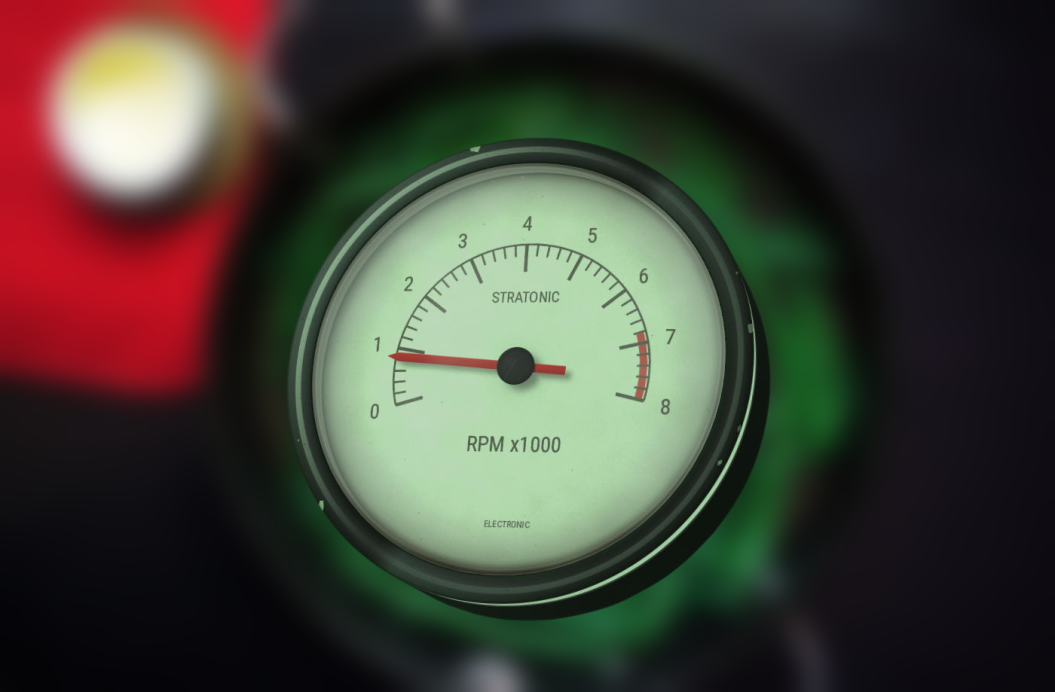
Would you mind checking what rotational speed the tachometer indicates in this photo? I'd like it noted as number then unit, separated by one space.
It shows 800 rpm
